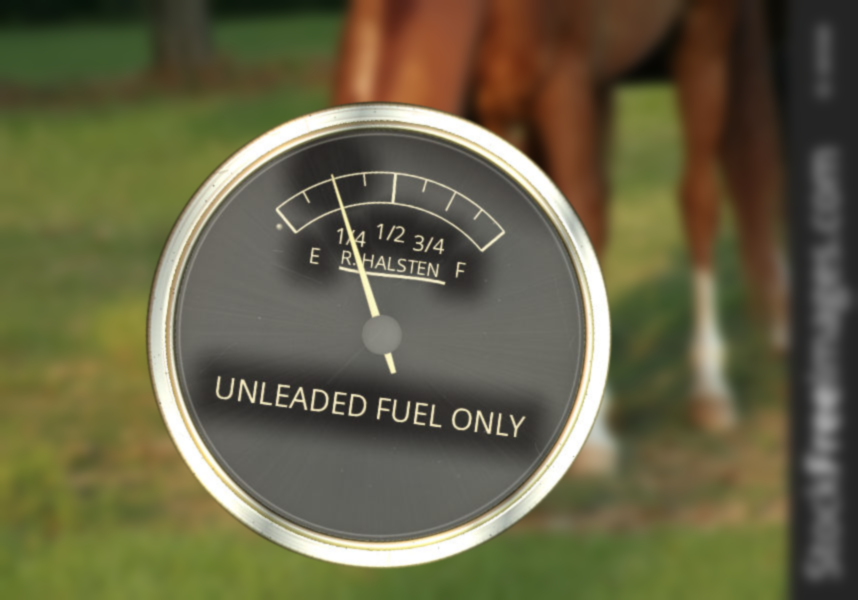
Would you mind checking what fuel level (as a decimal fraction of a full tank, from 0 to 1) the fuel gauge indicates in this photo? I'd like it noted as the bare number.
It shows 0.25
